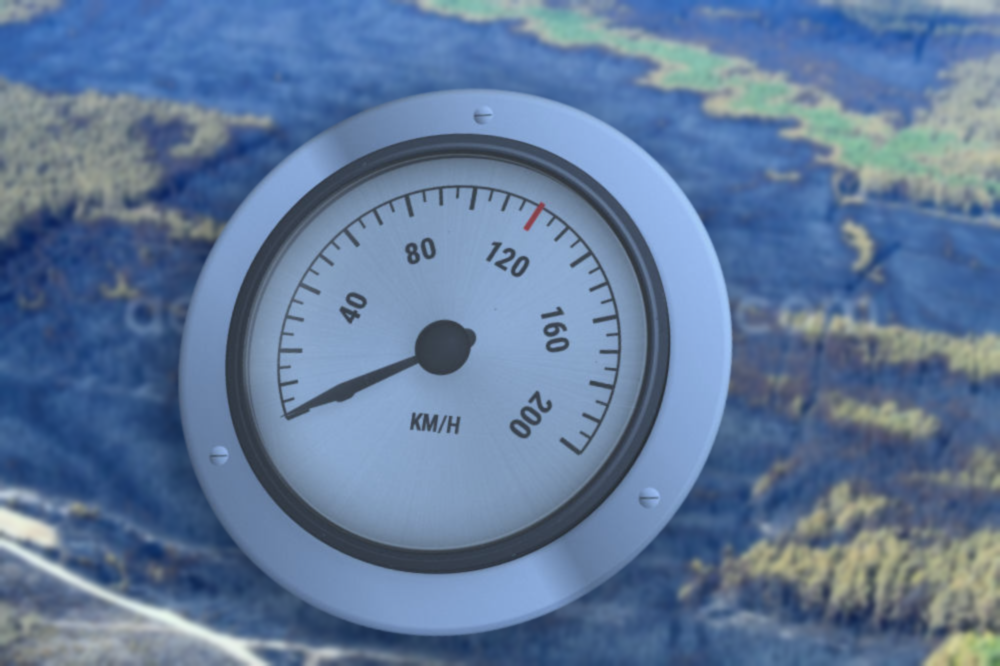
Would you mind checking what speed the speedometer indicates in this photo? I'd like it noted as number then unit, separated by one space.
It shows 0 km/h
